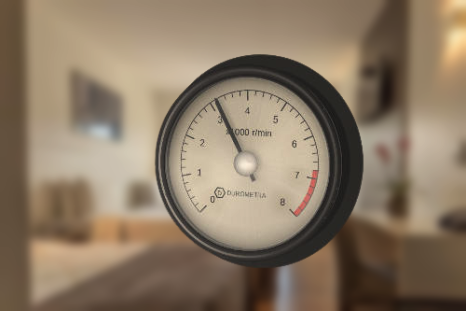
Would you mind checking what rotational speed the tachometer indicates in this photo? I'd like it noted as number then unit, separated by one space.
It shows 3200 rpm
